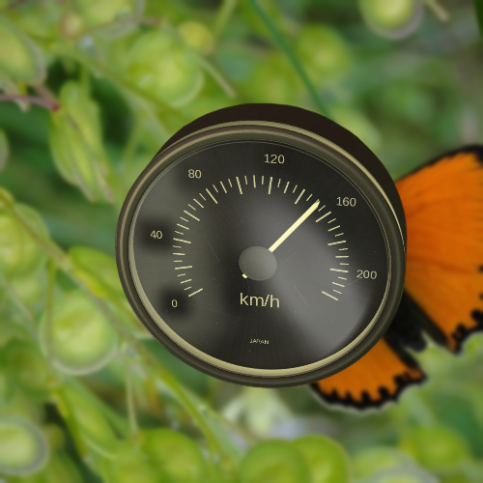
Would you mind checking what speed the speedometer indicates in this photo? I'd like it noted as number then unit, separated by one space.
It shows 150 km/h
